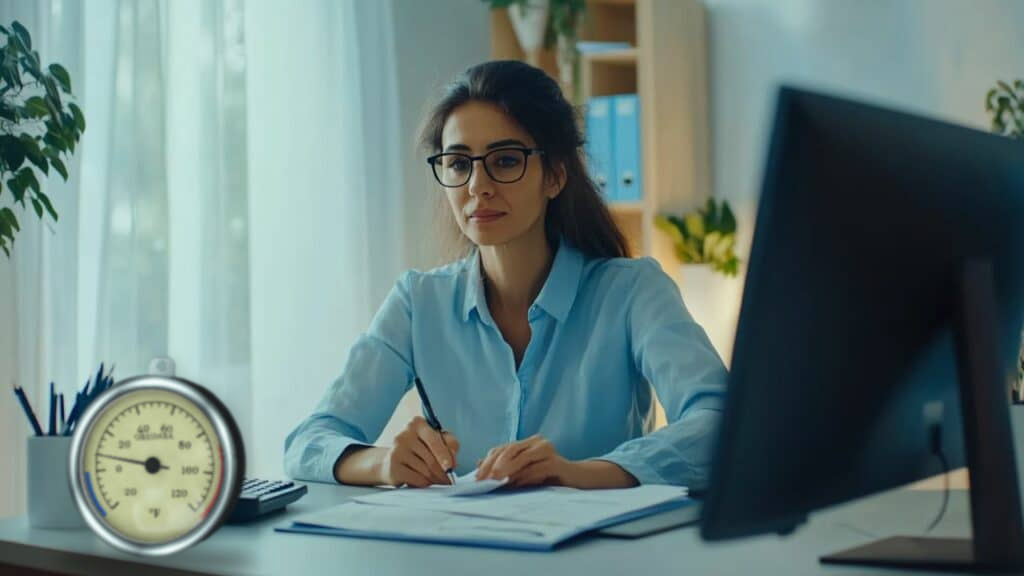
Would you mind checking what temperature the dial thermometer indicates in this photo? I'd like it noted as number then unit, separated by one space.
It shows 8 °F
